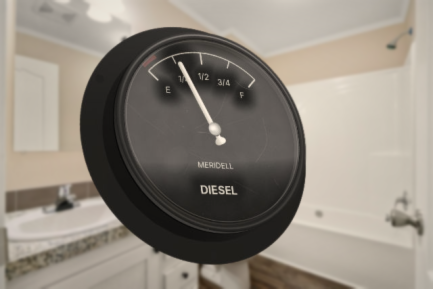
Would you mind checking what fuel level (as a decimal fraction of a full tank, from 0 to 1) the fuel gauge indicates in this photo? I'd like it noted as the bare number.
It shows 0.25
